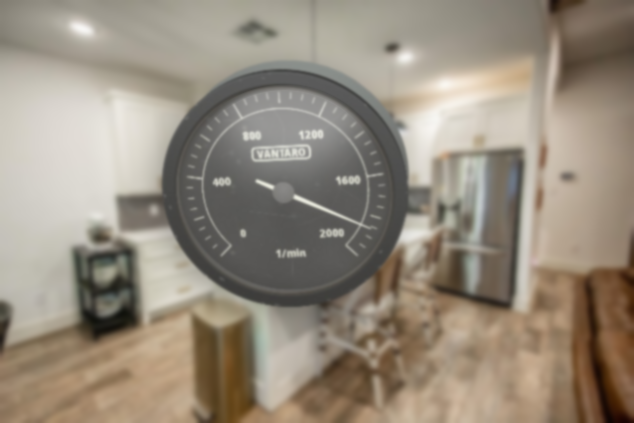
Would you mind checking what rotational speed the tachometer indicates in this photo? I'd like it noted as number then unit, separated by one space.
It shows 1850 rpm
